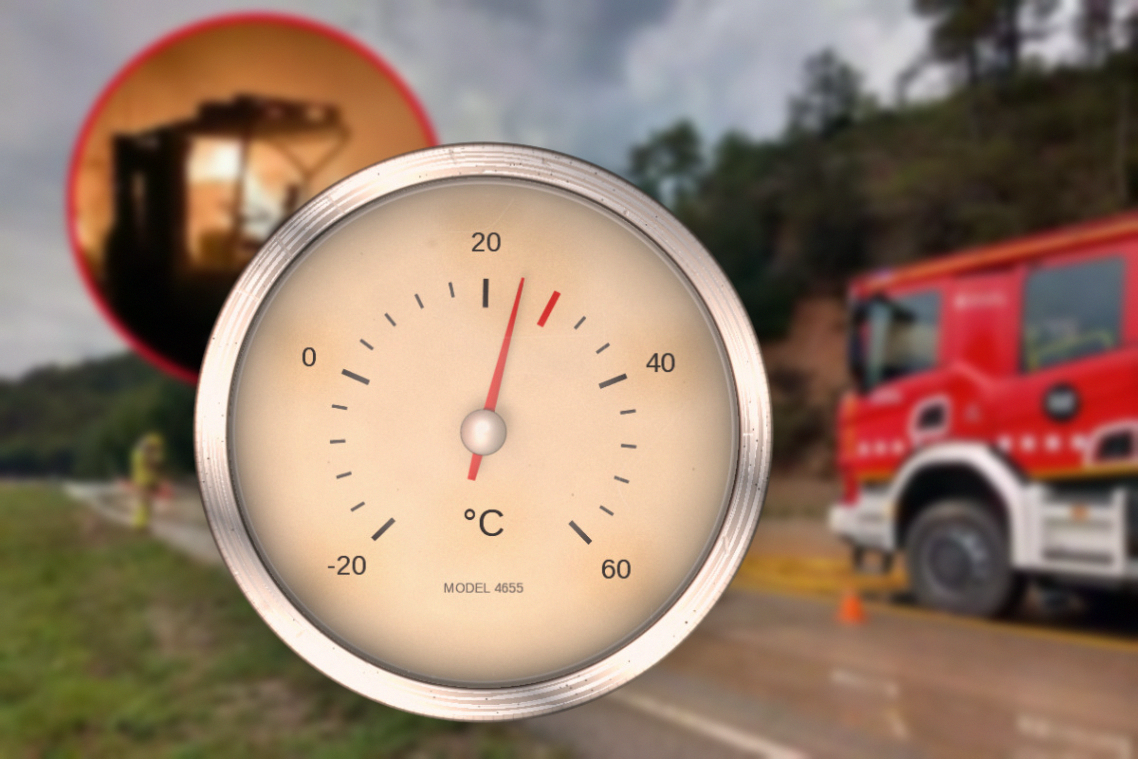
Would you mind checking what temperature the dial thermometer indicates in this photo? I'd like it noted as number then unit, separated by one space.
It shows 24 °C
